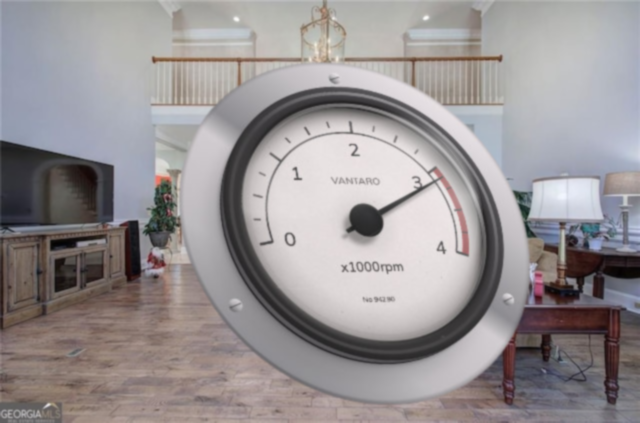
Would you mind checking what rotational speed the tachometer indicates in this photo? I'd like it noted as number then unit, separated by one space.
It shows 3125 rpm
